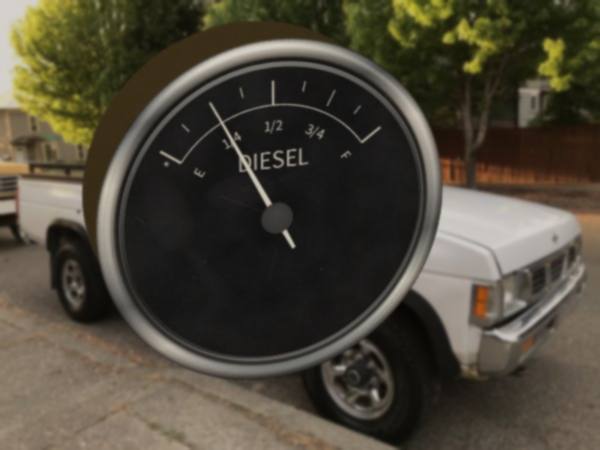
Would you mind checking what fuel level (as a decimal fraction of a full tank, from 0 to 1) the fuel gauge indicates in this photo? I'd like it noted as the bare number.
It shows 0.25
